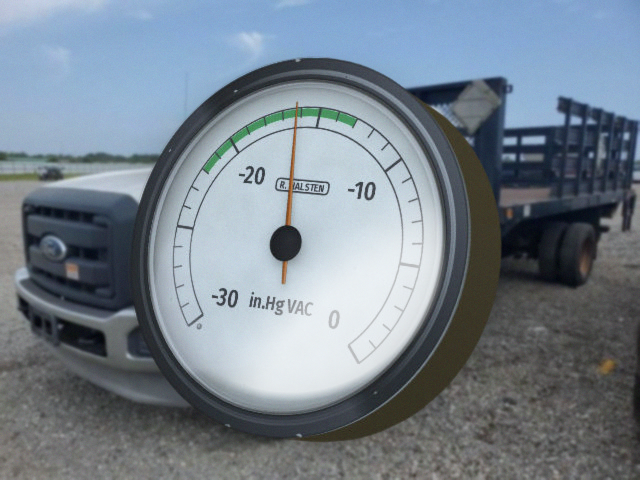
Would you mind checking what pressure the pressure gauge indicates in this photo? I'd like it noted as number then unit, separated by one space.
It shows -16 inHg
